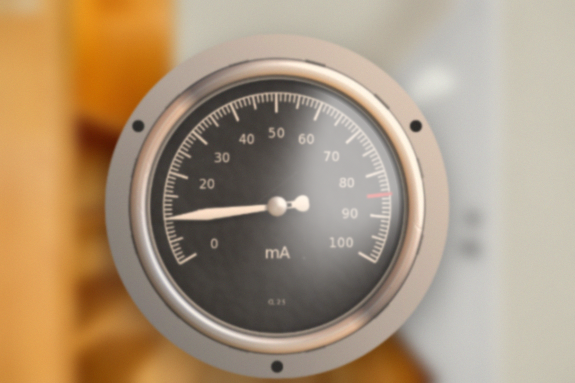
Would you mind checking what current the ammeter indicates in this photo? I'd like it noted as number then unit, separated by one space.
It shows 10 mA
